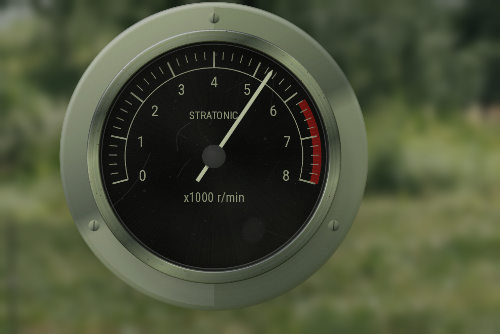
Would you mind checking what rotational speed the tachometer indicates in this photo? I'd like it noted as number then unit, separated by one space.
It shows 5300 rpm
